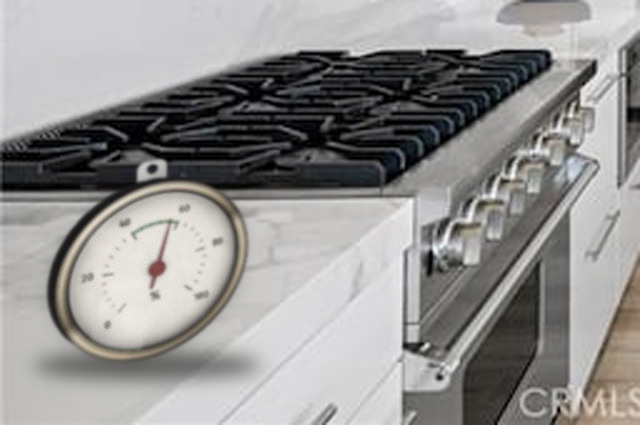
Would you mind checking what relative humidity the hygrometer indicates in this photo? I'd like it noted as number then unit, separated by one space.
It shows 56 %
